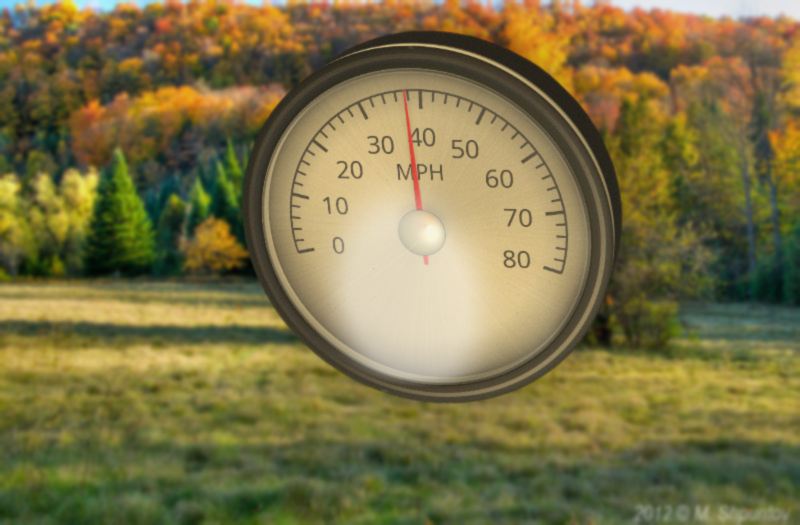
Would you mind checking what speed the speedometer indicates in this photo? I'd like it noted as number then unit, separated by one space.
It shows 38 mph
